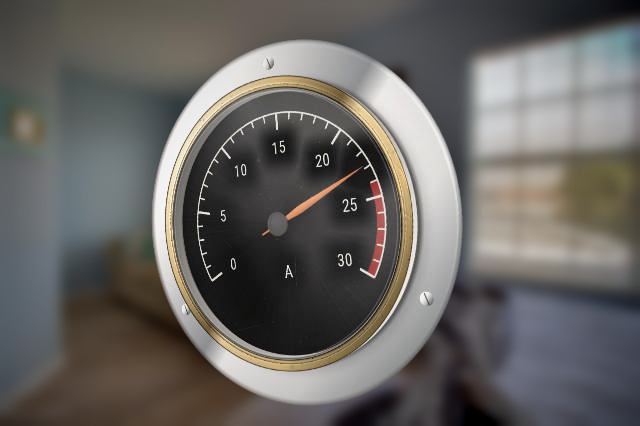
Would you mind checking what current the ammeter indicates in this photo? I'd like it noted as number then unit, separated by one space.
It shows 23 A
